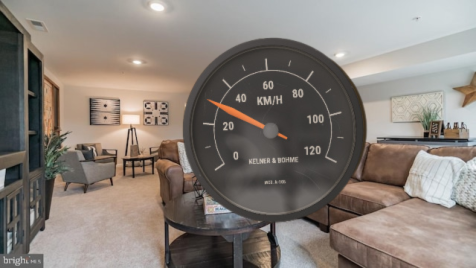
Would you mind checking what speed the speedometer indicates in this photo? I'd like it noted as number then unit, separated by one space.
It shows 30 km/h
